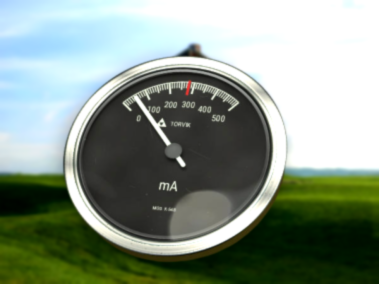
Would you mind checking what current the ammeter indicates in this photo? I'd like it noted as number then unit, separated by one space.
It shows 50 mA
